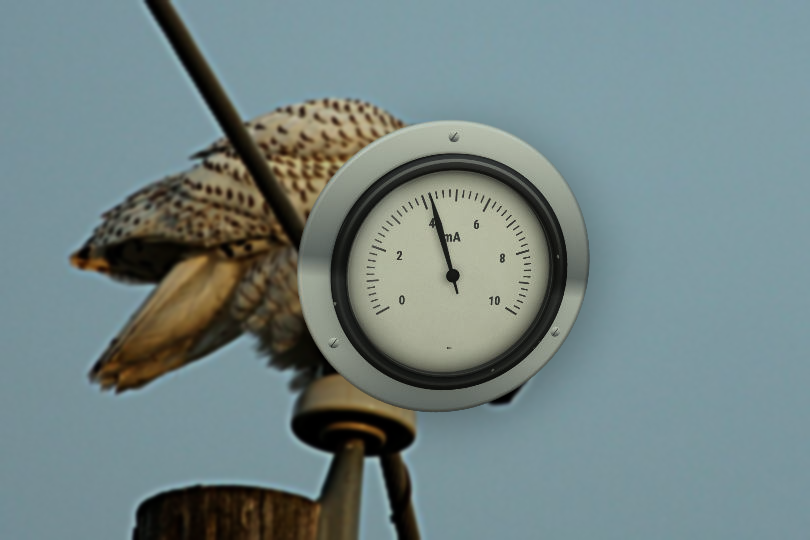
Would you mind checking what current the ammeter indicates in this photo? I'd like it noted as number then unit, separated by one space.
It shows 4.2 mA
